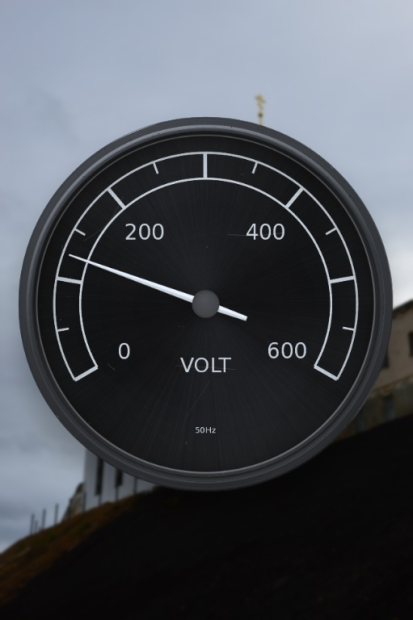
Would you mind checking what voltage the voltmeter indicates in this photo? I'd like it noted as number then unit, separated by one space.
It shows 125 V
